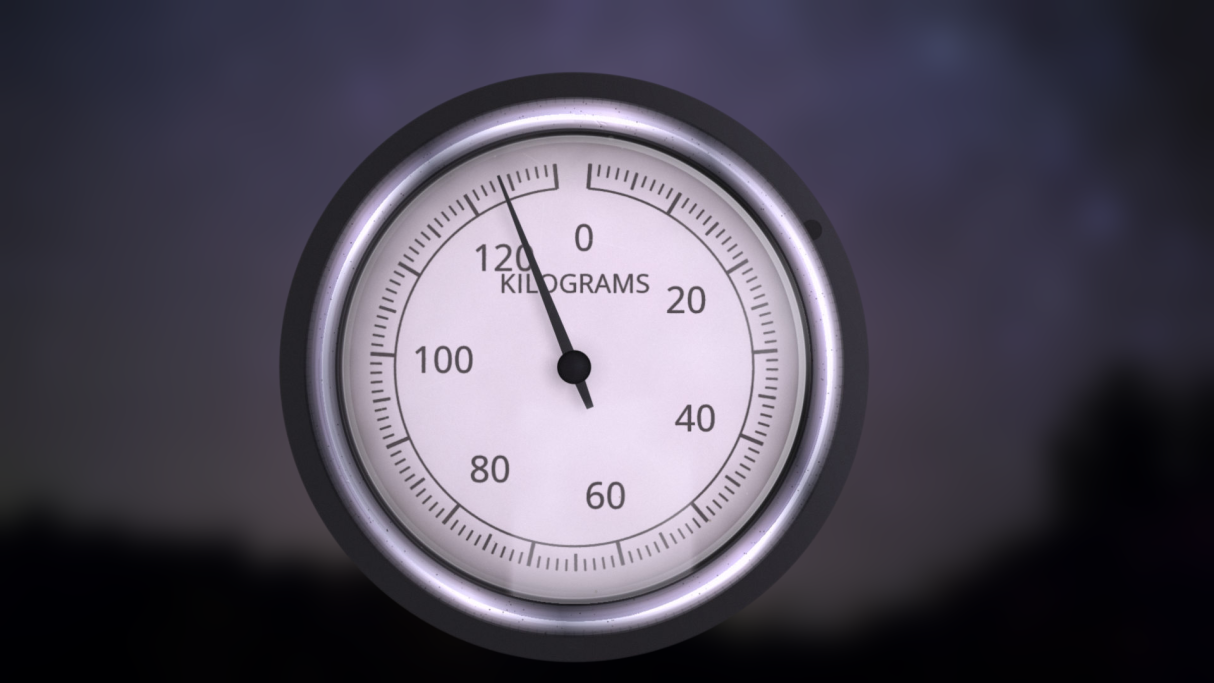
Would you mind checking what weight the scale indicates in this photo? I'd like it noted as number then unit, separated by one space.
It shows 124 kg
